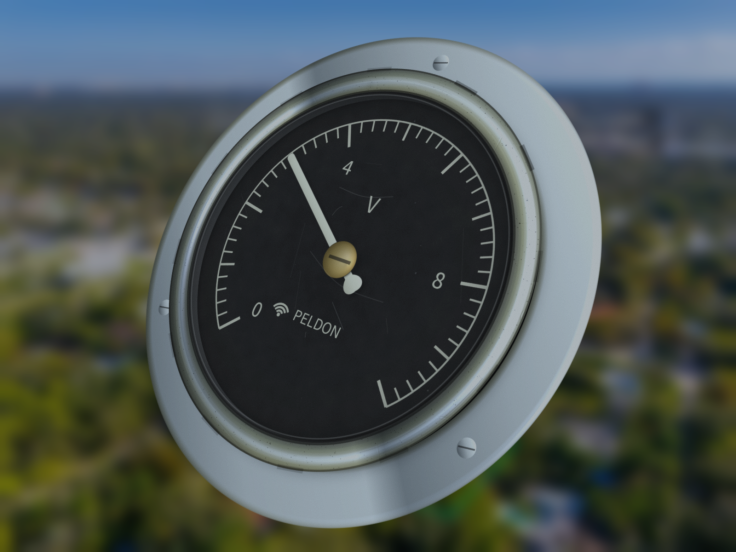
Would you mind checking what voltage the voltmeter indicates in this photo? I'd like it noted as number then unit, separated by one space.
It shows 3 V
